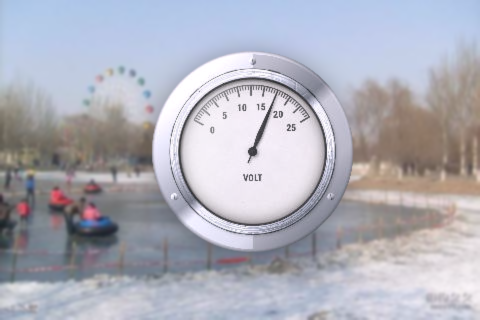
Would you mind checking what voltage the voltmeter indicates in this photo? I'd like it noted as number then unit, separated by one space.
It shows 17.5 V
